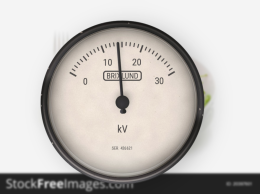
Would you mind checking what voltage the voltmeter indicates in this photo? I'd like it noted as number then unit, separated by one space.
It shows 14 kV
